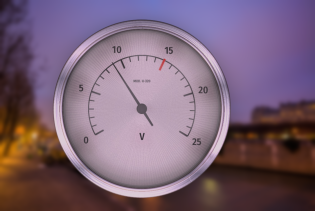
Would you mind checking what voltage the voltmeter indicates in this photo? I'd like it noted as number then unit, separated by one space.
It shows 9 V
